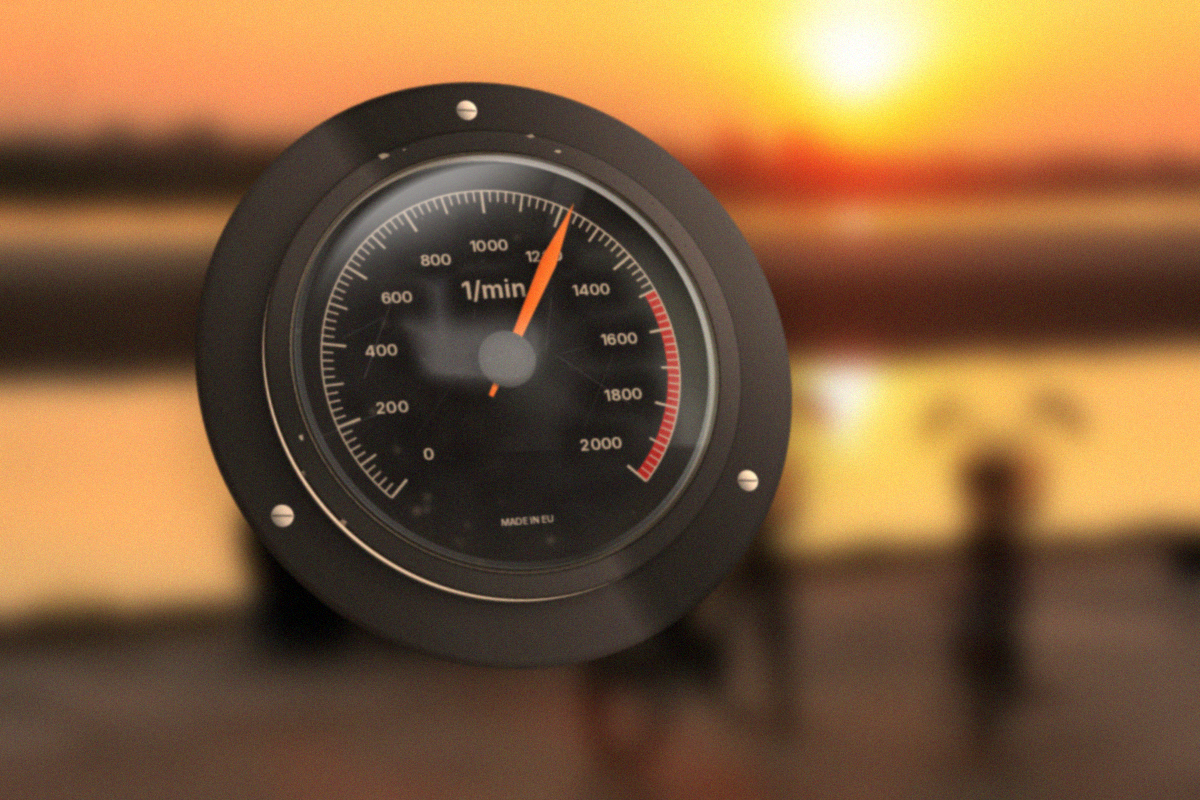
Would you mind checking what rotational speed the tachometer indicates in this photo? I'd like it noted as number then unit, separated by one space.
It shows 1220 rpm
